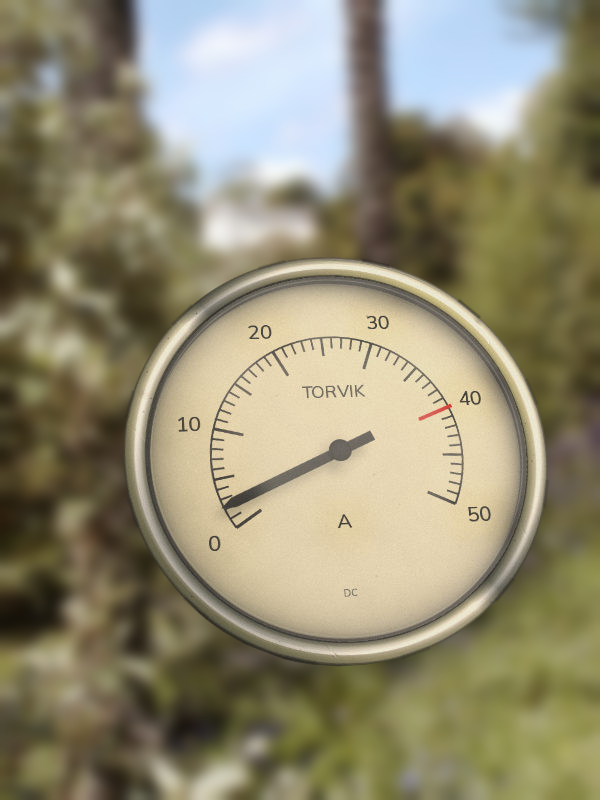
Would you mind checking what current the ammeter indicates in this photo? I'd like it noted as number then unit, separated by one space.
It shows 2 A
